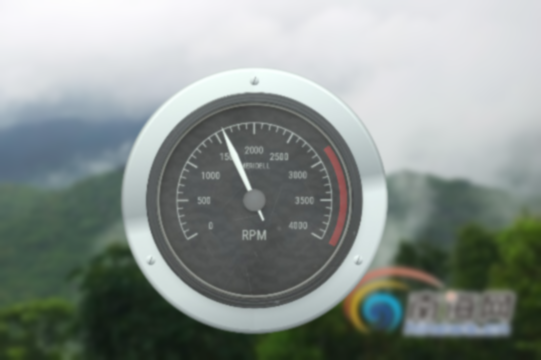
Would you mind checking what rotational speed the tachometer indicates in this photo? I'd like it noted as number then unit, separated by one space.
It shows 1600 rpm
